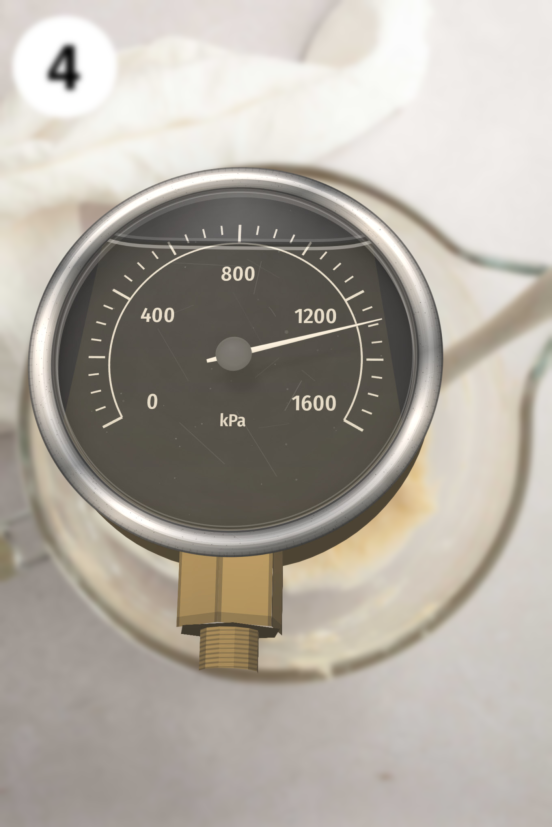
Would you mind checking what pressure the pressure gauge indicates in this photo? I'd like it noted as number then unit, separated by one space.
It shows 1300 kPa
